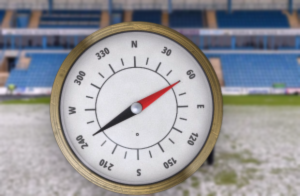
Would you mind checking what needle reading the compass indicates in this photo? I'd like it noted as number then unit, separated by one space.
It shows 60 °
